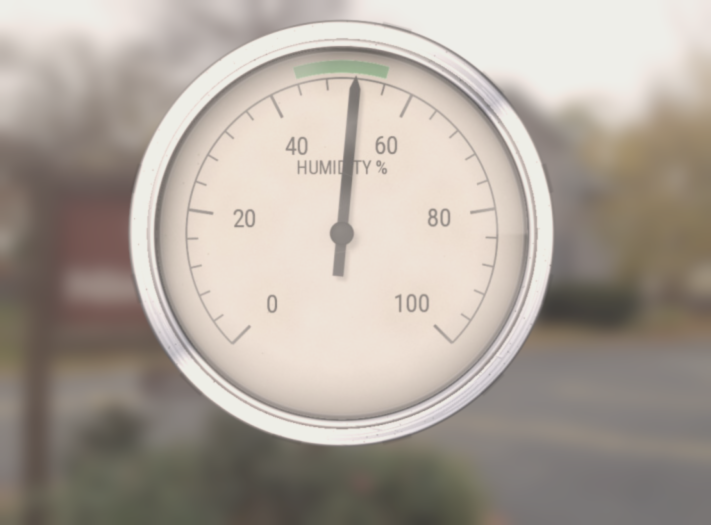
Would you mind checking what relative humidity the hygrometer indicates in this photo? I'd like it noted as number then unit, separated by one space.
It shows 52 %
